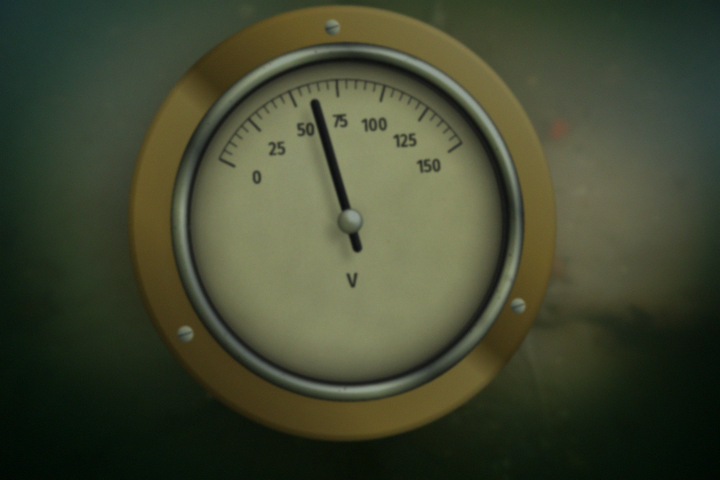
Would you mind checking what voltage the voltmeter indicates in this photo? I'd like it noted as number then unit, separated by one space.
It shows 60 V
